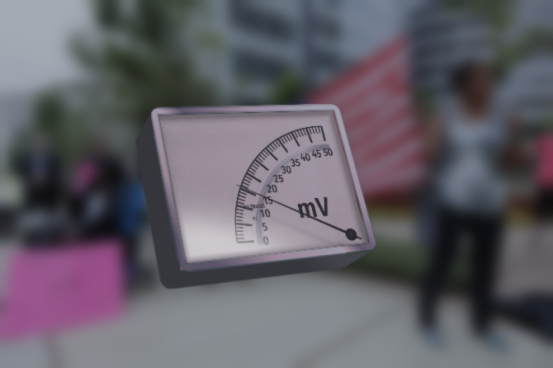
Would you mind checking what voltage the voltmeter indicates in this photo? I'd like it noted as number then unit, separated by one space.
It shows 15 mV
